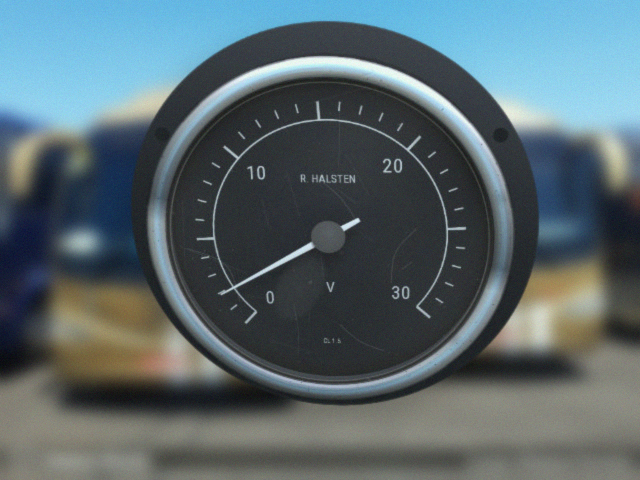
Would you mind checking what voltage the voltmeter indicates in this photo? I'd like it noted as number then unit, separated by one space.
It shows 2 V
